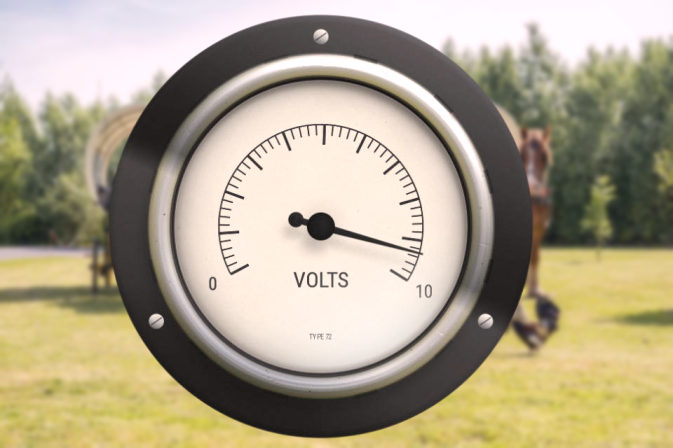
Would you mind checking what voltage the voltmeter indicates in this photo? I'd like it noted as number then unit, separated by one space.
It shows 9.3 V
